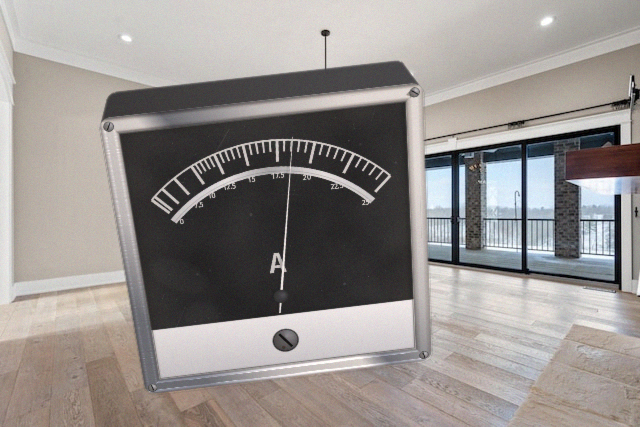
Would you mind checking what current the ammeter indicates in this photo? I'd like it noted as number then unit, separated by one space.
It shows 18.5 A
